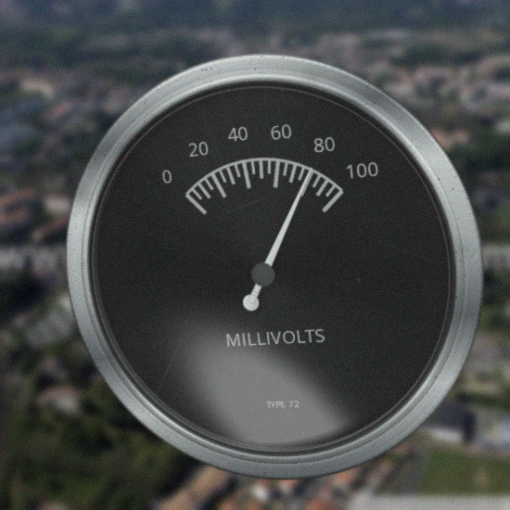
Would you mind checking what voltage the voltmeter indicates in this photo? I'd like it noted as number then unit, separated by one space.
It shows 80 mV
